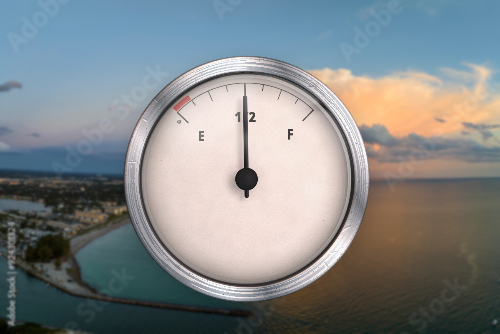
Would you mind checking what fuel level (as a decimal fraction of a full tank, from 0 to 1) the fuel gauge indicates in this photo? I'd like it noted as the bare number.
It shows 0.5
